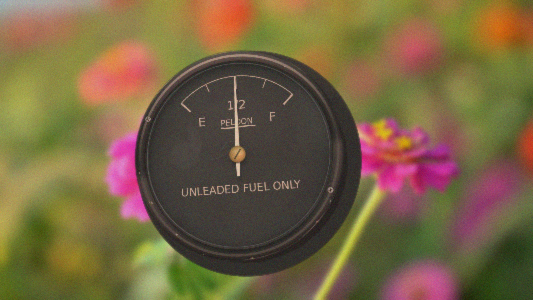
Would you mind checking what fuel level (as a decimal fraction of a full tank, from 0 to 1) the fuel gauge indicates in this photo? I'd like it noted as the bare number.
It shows 0.5
